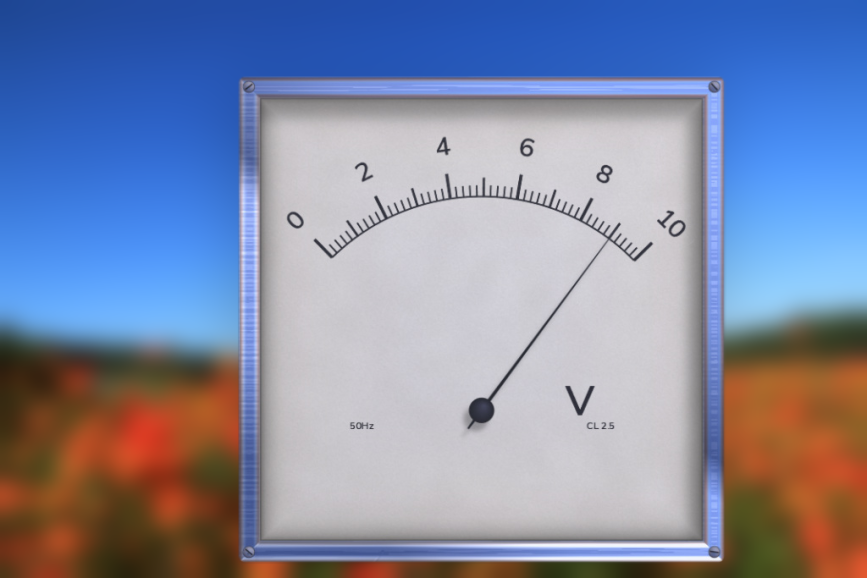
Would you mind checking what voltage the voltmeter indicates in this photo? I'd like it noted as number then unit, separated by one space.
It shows 9 V
